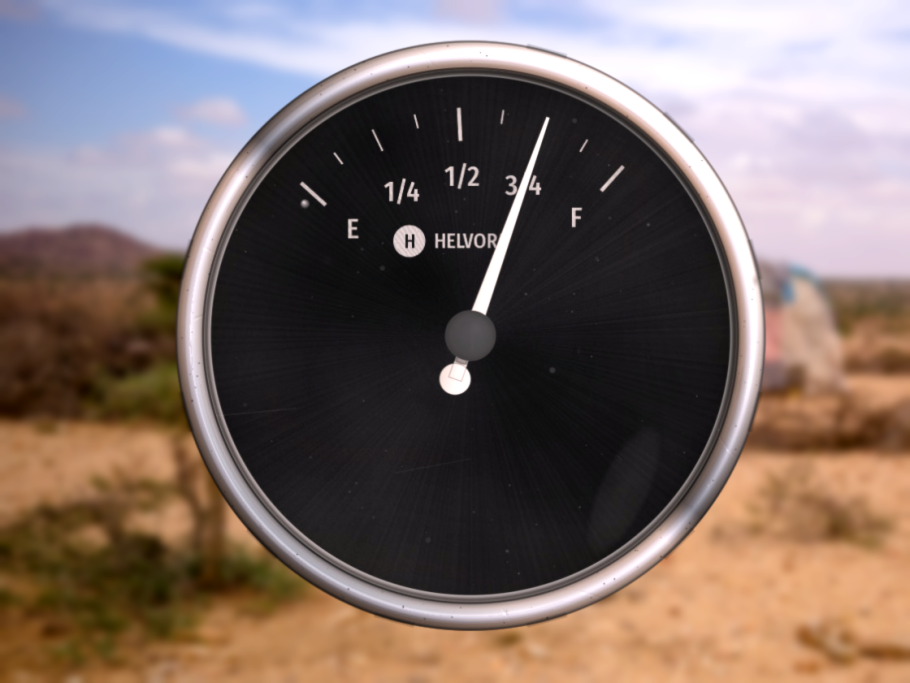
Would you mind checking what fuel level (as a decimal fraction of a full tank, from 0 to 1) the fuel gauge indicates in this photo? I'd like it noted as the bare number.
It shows 0.75
